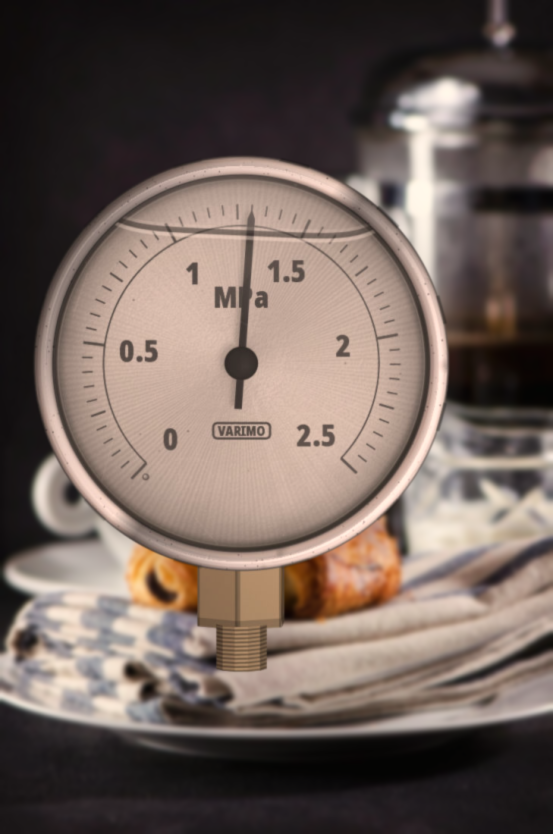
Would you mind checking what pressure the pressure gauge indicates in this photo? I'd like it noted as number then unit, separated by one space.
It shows 1.3 MPa
